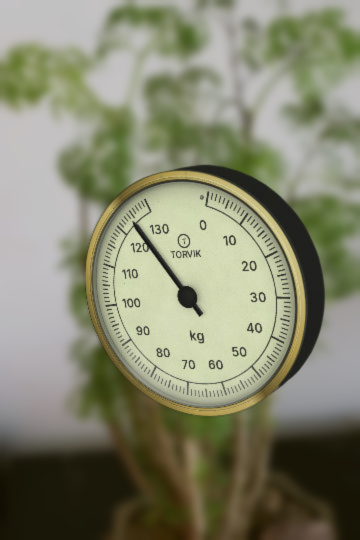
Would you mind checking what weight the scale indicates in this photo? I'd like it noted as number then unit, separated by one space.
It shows 125 kg
